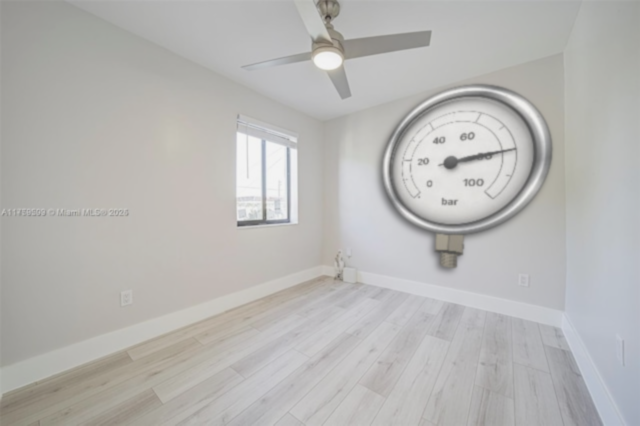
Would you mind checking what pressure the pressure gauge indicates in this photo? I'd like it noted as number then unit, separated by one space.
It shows 80 bar
